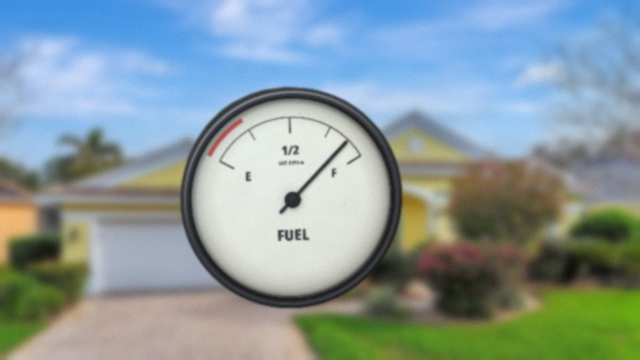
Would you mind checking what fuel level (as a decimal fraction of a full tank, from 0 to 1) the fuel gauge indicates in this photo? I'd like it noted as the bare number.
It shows 0.875
